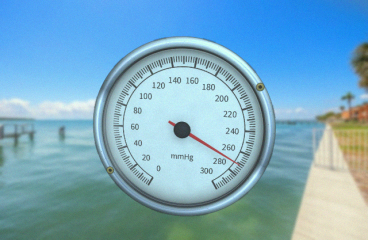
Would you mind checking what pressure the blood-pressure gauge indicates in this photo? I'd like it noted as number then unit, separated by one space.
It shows 270 mmHg
